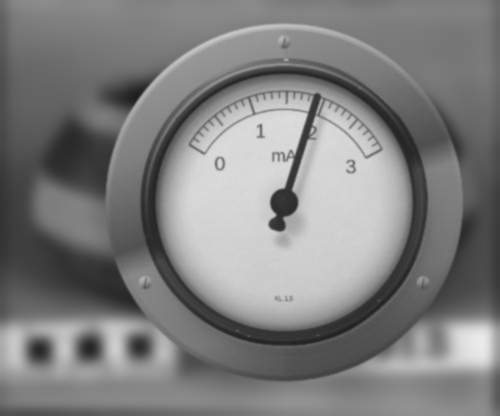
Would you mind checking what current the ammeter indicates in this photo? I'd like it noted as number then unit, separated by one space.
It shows 1.9 mA
